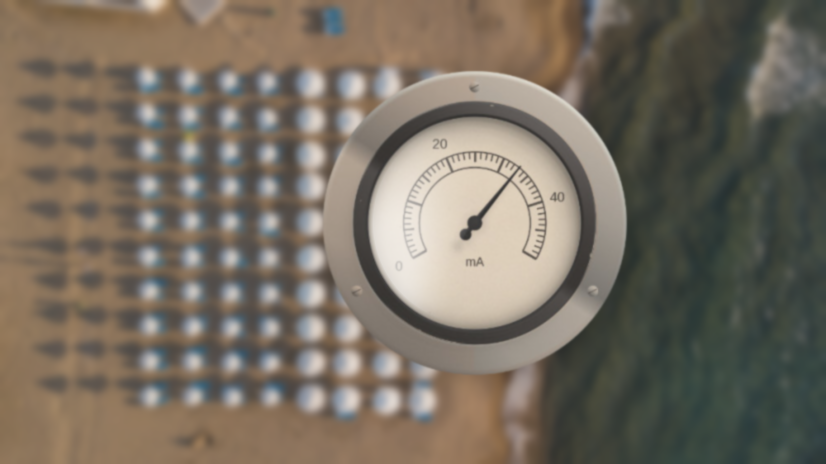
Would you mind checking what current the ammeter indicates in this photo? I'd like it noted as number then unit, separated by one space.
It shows 33 mA
